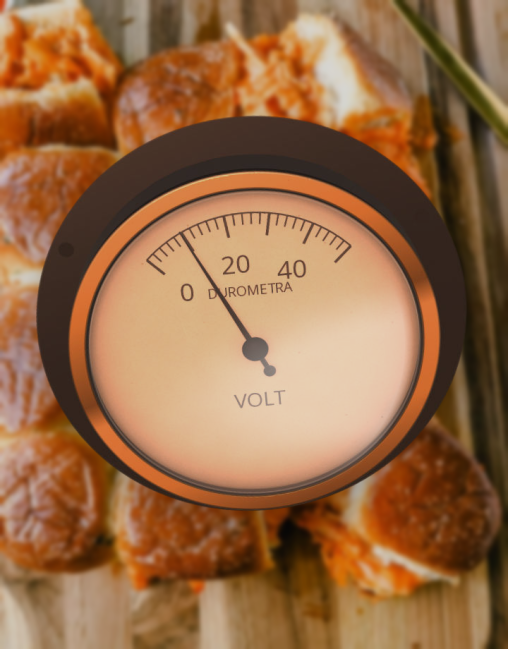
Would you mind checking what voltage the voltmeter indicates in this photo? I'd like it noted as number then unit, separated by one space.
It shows 10 V
